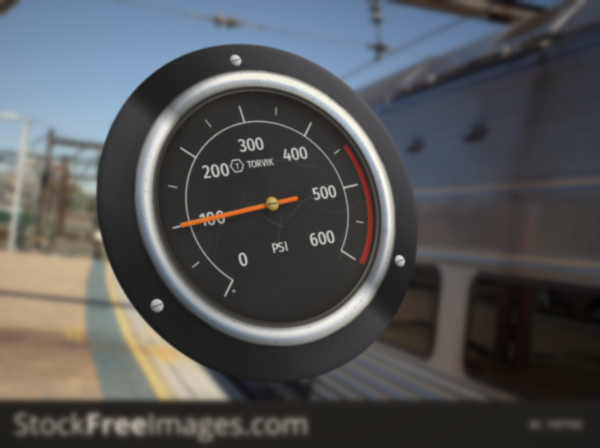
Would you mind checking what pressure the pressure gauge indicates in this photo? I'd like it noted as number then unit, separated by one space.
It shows 100 psi
